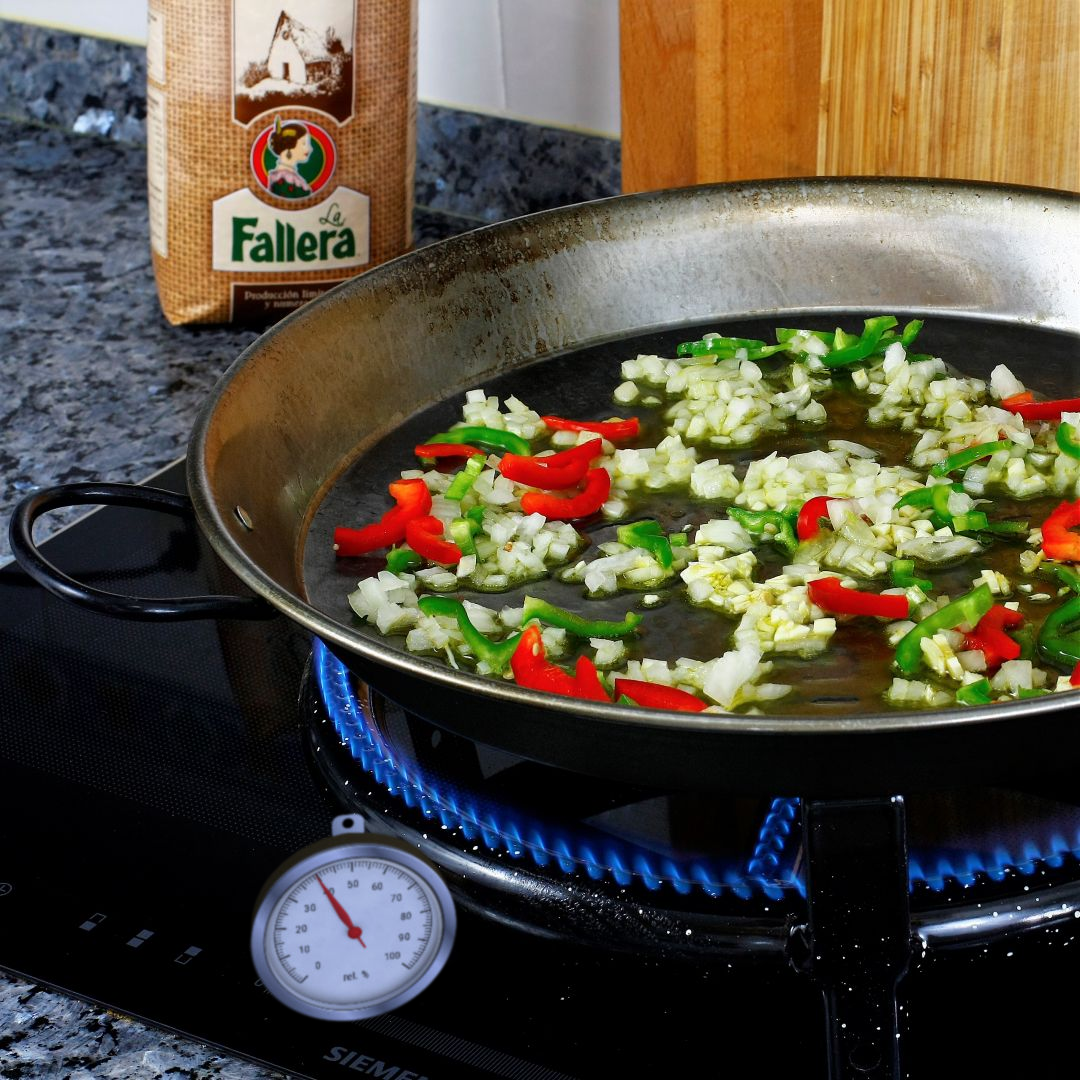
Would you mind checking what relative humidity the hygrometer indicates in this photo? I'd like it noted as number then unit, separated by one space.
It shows 40 %
